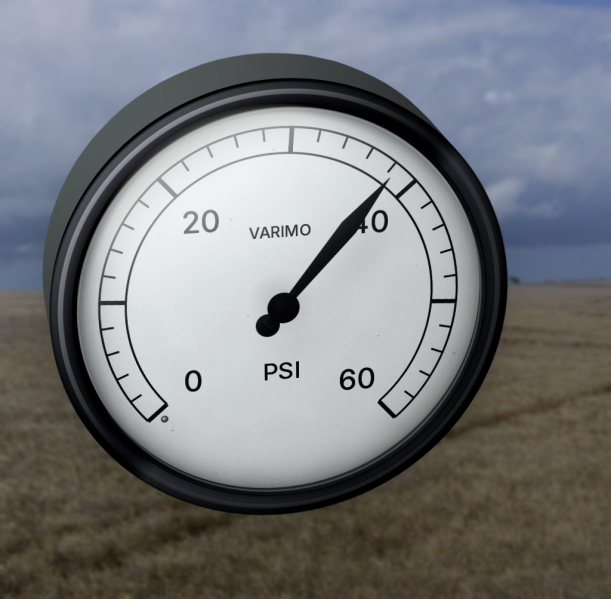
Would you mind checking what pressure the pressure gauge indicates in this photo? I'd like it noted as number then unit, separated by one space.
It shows 38 psi
